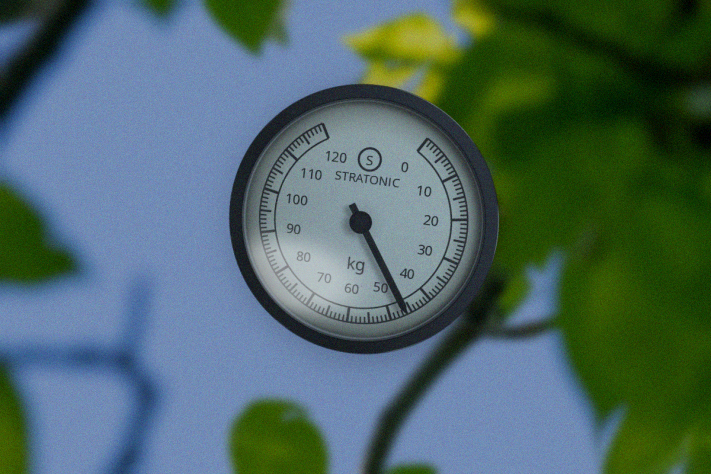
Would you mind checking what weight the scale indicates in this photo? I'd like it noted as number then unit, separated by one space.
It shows 46 kg
